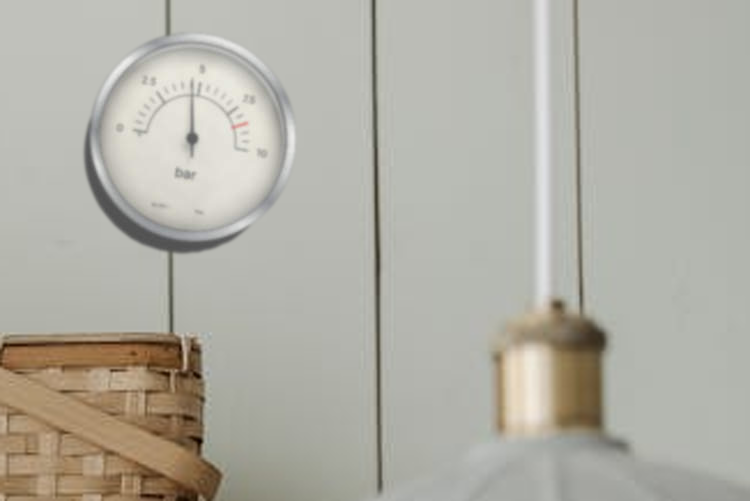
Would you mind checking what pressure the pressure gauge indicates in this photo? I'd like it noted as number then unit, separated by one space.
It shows 4.5 bar
